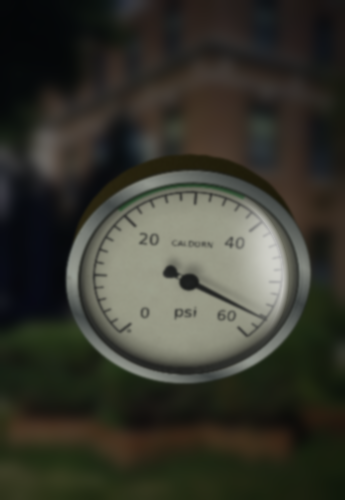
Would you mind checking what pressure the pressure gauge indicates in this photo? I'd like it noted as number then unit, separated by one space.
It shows 56 psi
